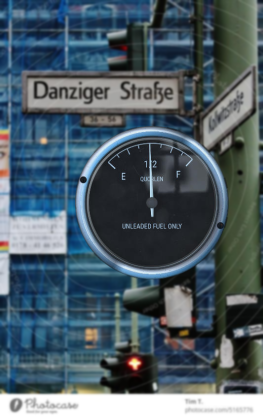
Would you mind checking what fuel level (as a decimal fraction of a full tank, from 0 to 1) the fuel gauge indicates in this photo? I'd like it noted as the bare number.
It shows 0.5
